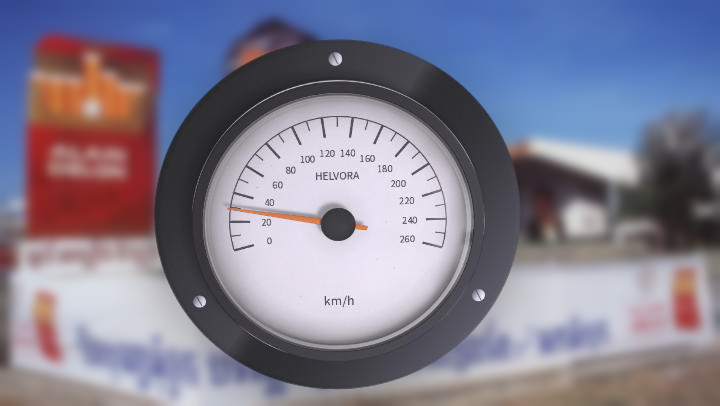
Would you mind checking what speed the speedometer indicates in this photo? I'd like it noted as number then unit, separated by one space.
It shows 30 km/h
